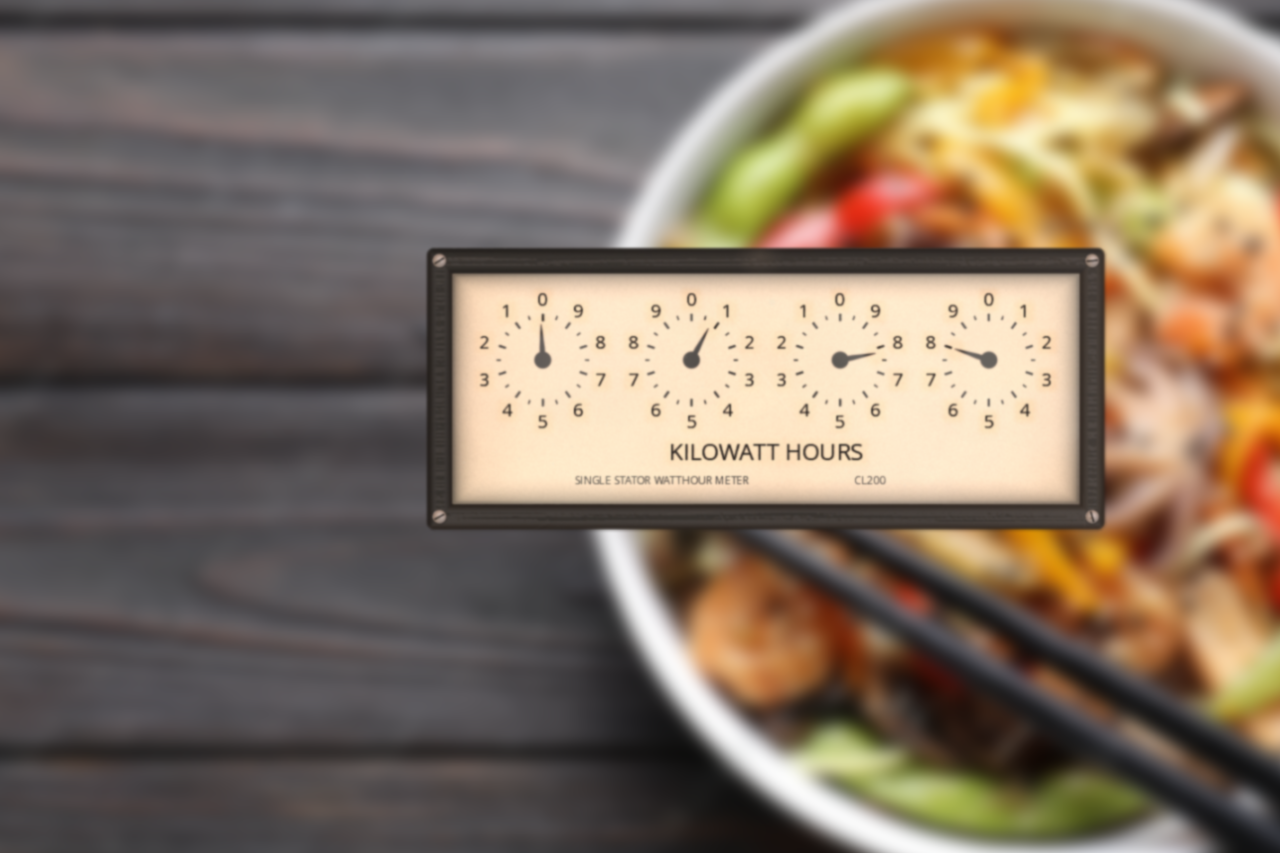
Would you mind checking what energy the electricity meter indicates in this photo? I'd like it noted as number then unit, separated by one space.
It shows 78 kWh
